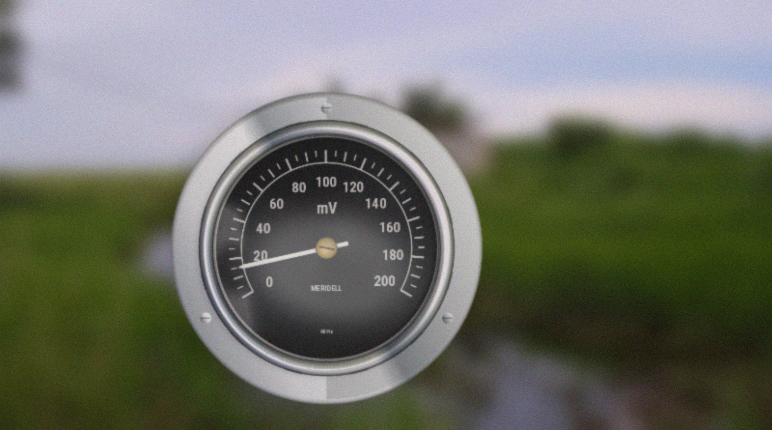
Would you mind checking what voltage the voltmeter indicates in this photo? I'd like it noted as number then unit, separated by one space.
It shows 15 mV
